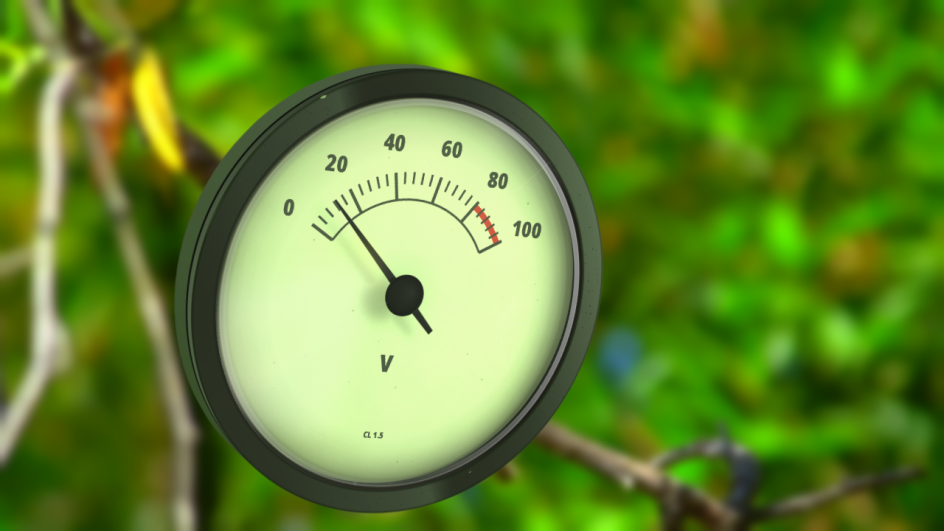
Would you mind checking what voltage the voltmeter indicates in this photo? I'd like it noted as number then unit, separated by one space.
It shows 12 V
